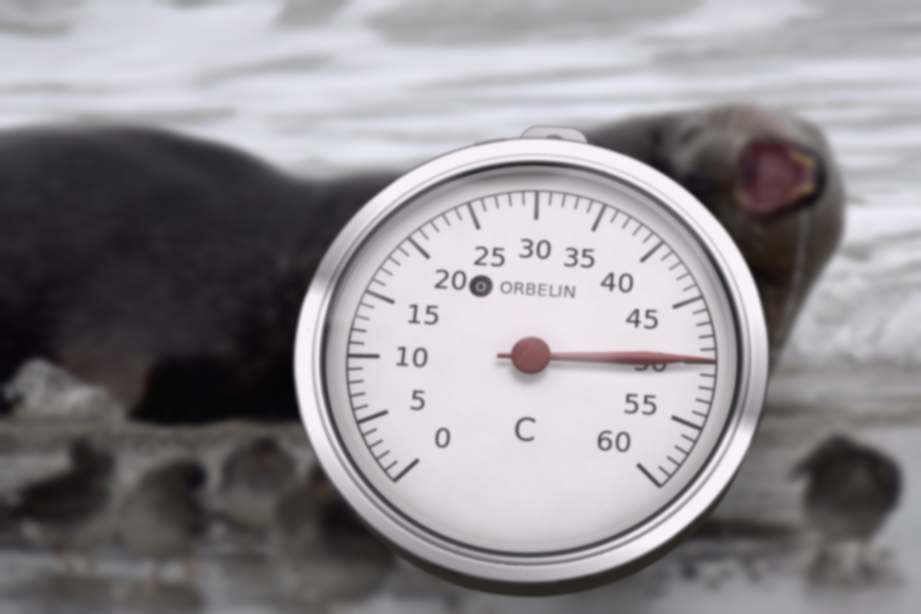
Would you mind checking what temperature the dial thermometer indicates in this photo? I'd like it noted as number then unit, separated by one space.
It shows 50 °C
